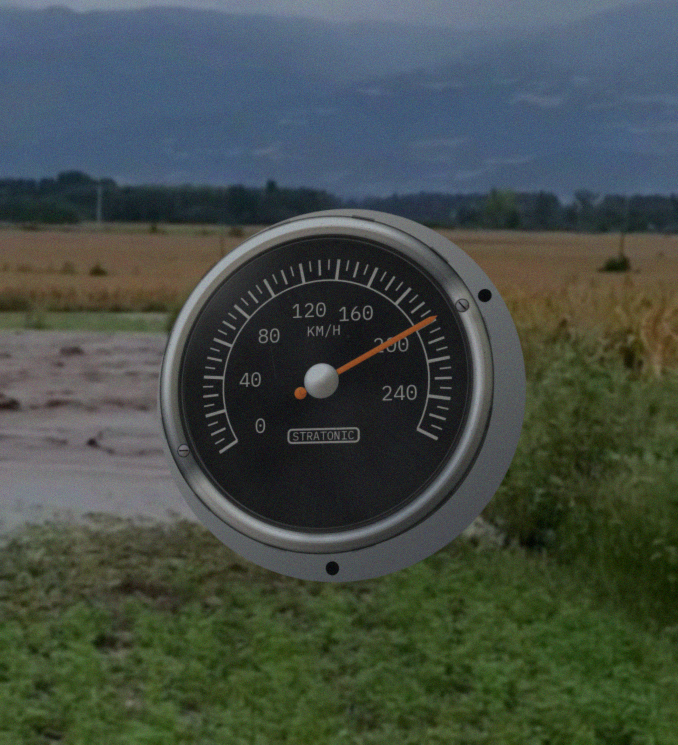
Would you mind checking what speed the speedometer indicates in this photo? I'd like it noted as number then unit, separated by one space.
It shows 200 km/h
